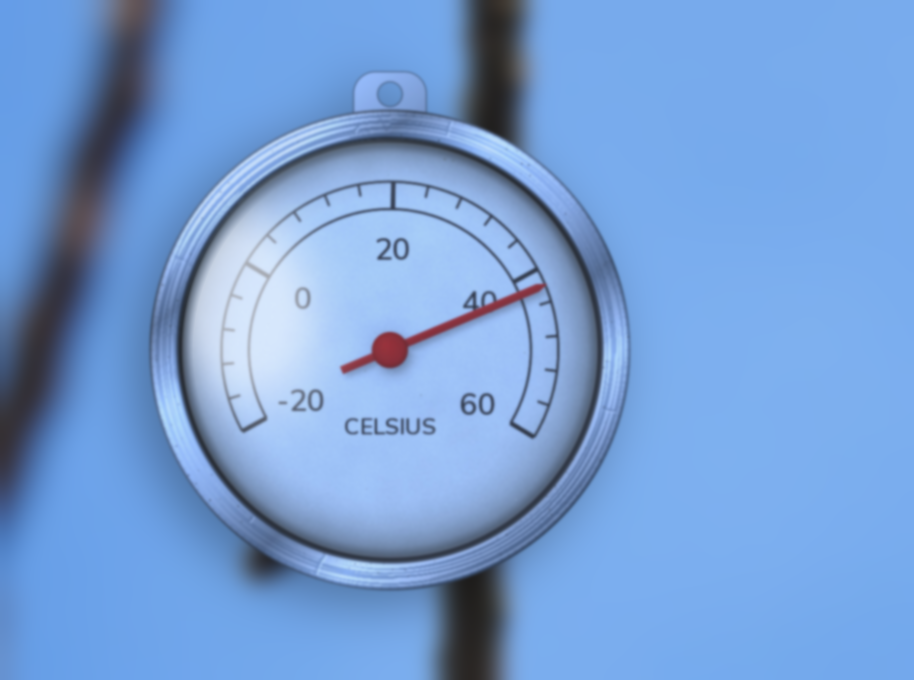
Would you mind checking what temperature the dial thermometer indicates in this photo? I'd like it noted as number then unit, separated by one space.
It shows 42 °C
